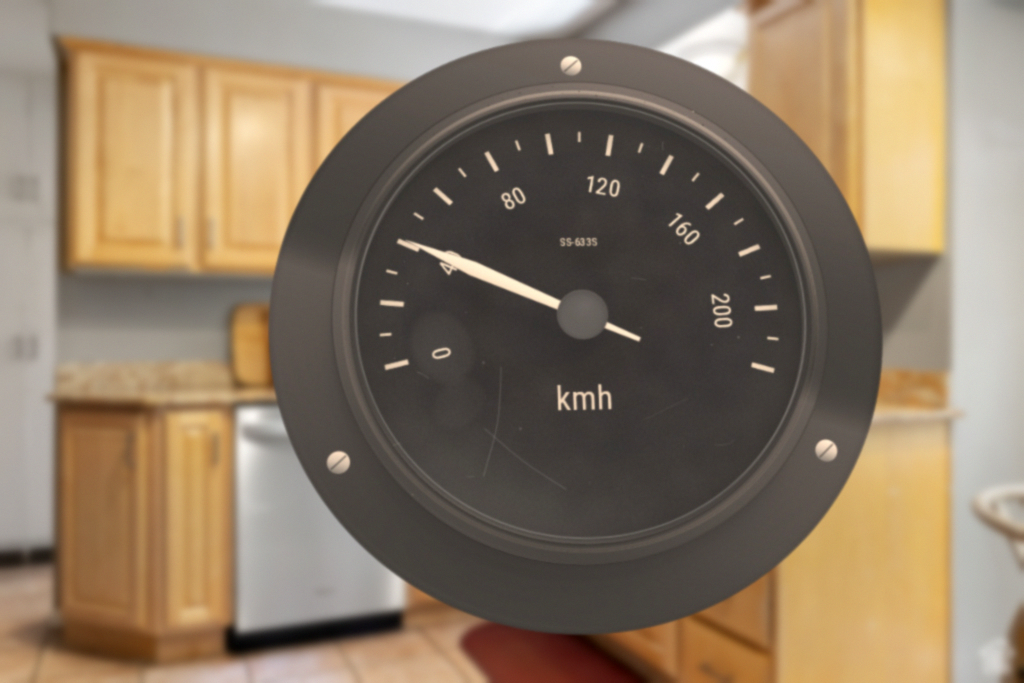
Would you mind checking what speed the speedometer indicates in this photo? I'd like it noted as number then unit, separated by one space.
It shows 40 km/h
